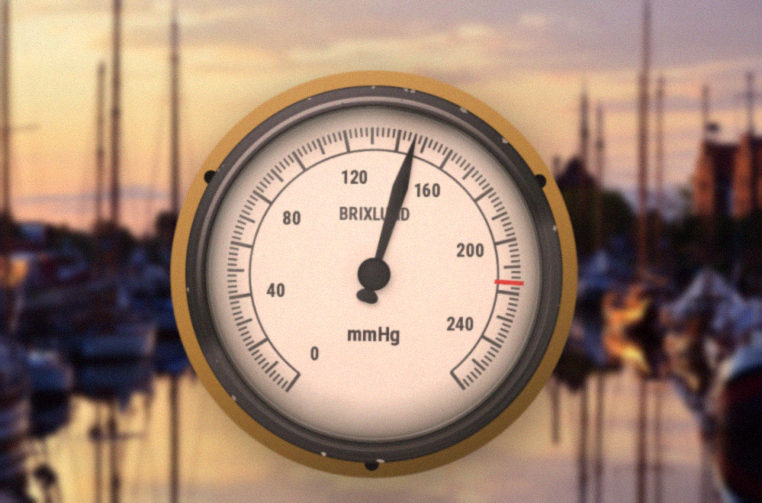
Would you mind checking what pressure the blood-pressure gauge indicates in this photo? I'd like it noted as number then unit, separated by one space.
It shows 146 mmHg
